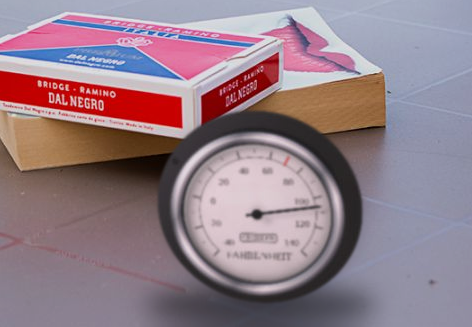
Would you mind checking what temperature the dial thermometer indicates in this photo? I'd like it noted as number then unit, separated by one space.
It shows 105 °F
